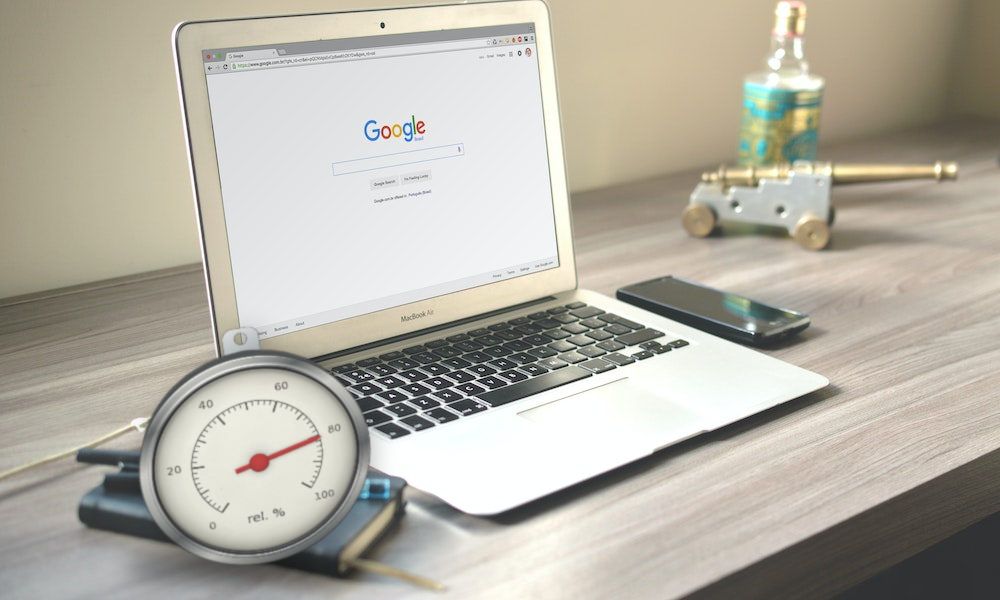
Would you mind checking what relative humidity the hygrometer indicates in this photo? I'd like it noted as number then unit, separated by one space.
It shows 80 %
